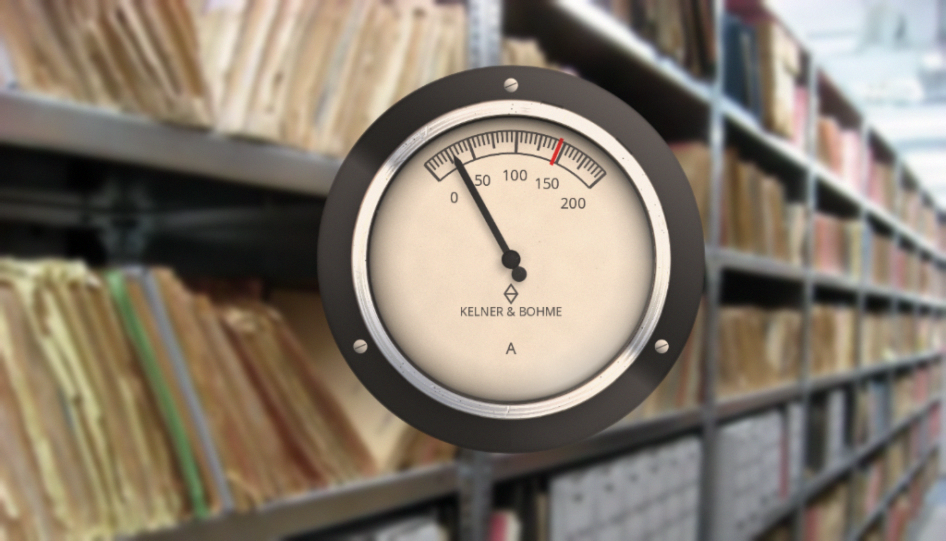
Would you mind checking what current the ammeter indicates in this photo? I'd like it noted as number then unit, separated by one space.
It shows 30 A
